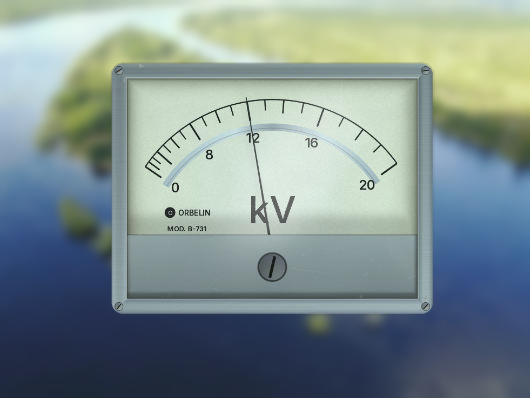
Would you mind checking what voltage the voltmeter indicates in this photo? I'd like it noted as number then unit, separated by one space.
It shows 12 kV
